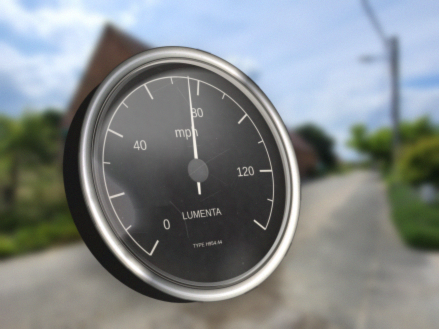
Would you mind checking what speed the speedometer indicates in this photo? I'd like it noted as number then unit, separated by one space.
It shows 75 mph
